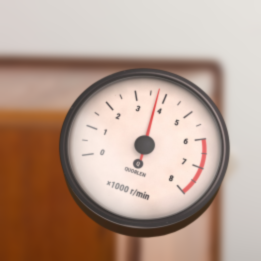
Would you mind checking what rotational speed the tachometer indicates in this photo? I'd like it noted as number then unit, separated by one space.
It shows 3750 rpm
